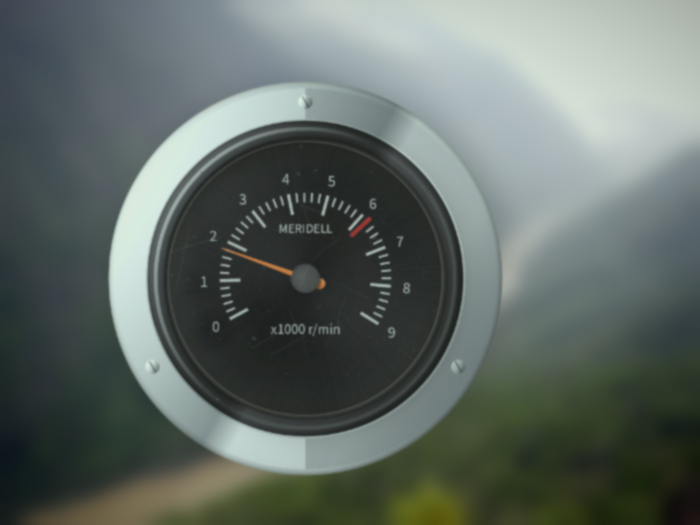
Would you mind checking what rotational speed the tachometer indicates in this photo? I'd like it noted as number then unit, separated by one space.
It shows 1800 rpm
